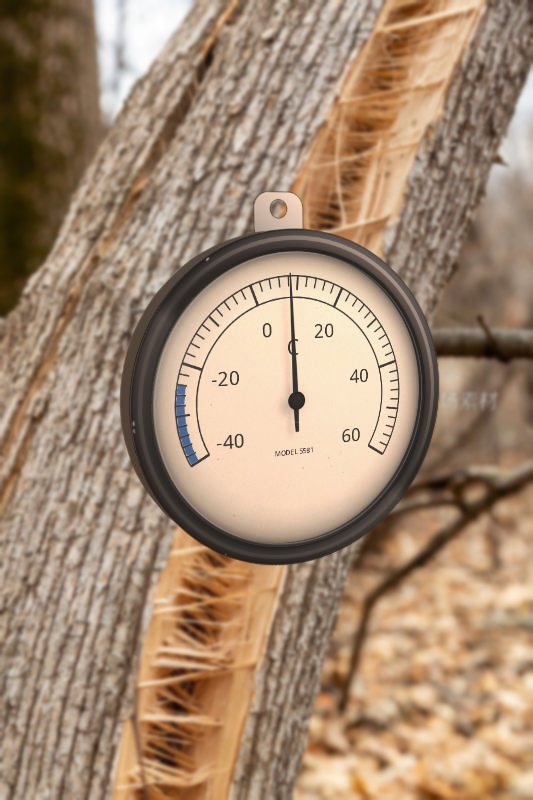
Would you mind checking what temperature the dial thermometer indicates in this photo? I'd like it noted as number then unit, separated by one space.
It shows 8 °C
